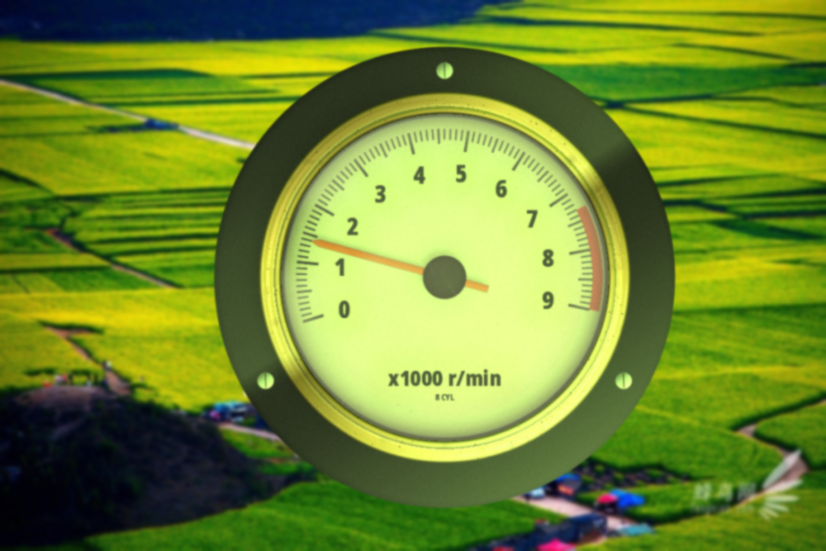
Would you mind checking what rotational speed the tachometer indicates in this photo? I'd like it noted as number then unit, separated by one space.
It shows 1400 rpm
